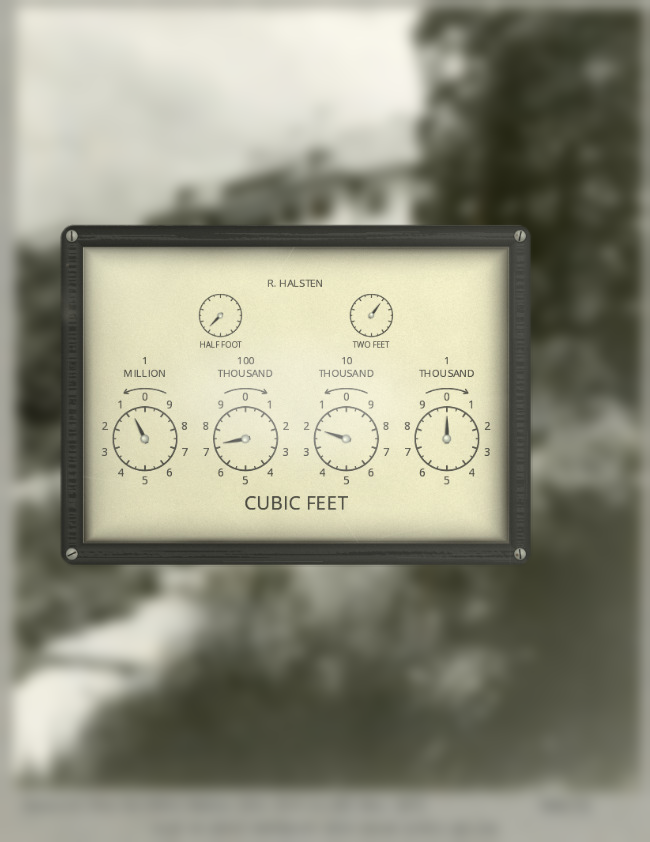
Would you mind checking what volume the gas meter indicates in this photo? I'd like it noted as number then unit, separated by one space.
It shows 72000 ft³
